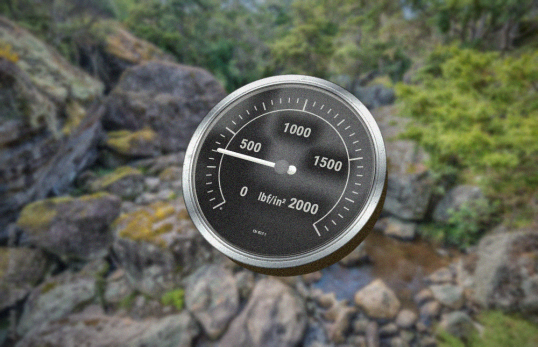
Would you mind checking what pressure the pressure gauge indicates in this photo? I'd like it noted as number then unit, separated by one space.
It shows 350 psi
